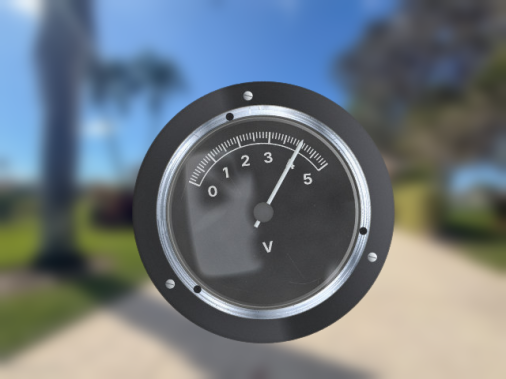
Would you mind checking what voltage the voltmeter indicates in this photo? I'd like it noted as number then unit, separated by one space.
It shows 4 V
